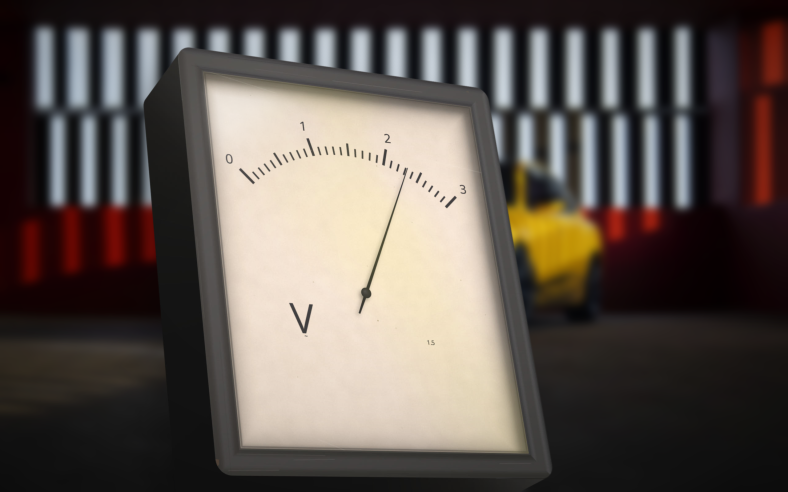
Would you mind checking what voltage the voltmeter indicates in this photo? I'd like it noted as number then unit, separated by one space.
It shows 2.3 V
